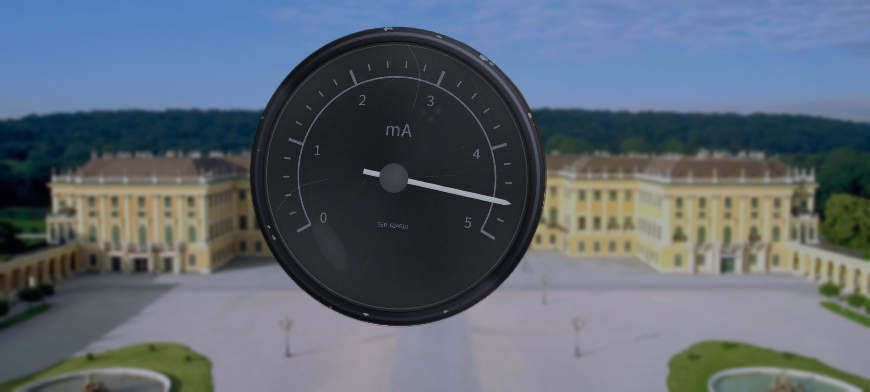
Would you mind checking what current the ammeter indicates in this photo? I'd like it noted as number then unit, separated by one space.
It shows 4.6 mA
